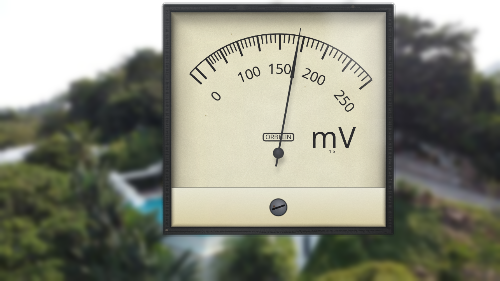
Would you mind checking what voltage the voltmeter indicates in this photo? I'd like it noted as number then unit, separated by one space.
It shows 170 mV
